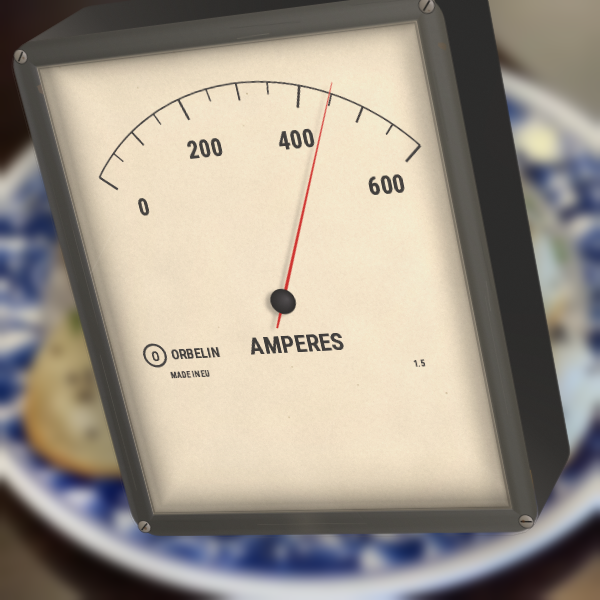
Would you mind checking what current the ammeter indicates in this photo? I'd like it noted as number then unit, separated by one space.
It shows 450 A
